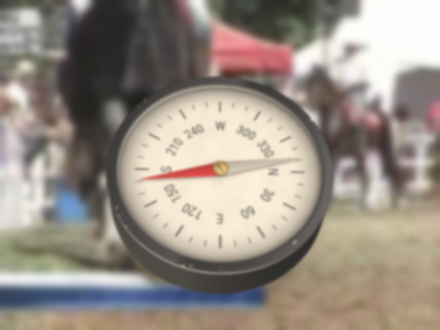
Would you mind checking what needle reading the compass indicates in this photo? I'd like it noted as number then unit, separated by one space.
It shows 170 °
